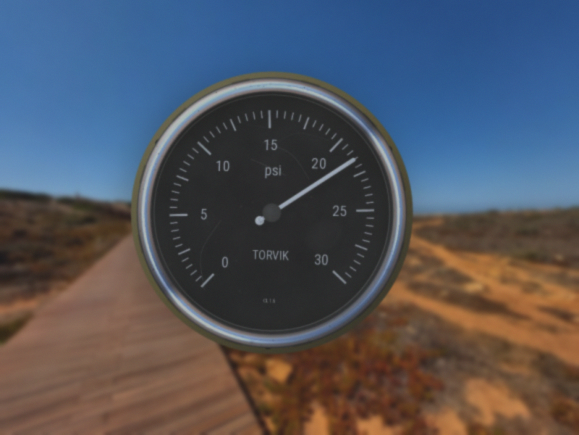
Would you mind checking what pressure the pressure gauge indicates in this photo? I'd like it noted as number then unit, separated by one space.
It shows 21.5 psi
